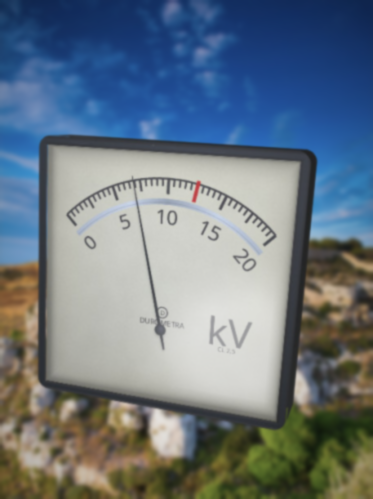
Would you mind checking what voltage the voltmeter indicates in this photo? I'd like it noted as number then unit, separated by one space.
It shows 7 kV
